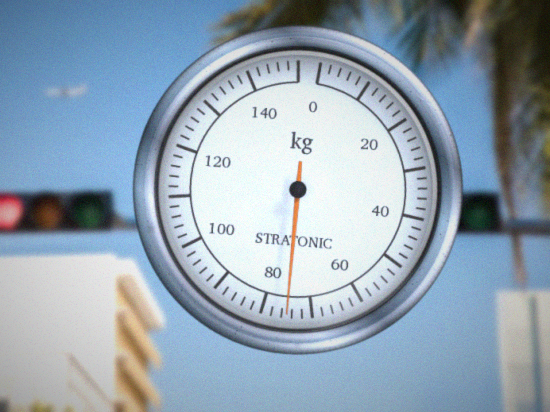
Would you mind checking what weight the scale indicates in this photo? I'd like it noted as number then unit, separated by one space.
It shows 75 kg
